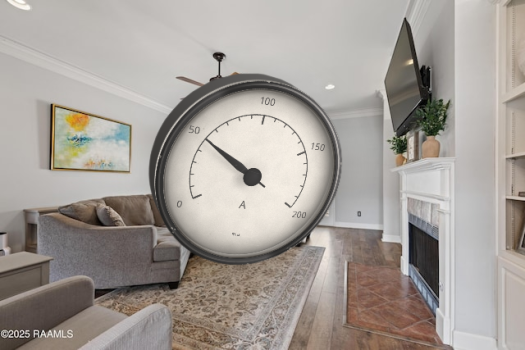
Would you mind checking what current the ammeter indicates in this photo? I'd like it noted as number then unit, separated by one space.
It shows 50 A
